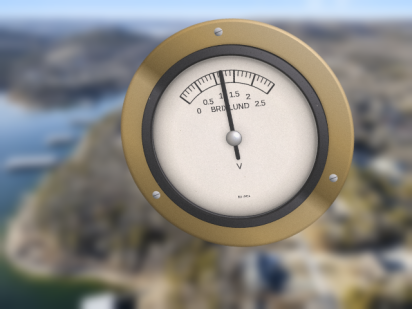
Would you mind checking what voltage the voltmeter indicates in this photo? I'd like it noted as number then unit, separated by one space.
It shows 1.2 V
